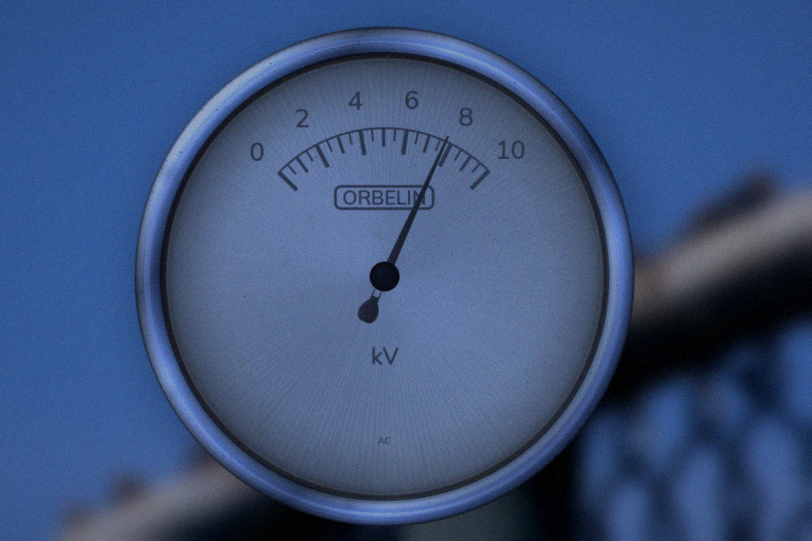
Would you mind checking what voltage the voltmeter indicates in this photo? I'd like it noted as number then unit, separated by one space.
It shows 7.75 kV
